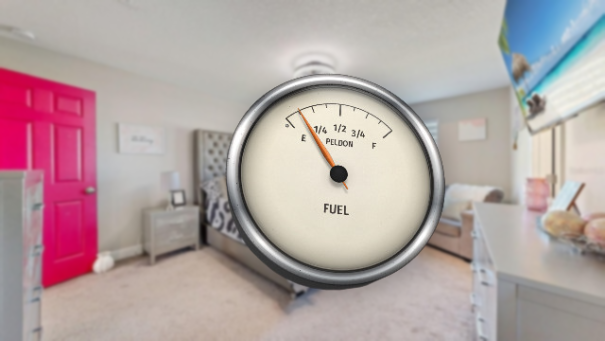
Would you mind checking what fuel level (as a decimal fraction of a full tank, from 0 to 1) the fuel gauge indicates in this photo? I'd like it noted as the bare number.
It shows 0.125
